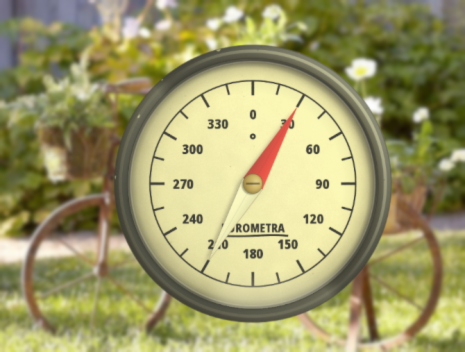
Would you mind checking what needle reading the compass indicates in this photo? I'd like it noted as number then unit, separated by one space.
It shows 30 °
